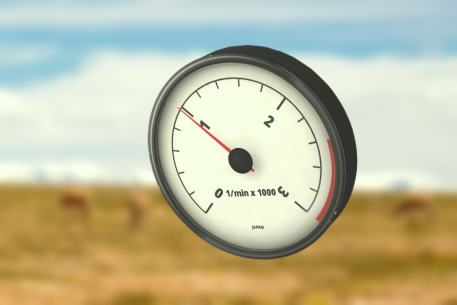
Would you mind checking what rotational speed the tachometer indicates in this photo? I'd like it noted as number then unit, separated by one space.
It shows 1000 rpm
